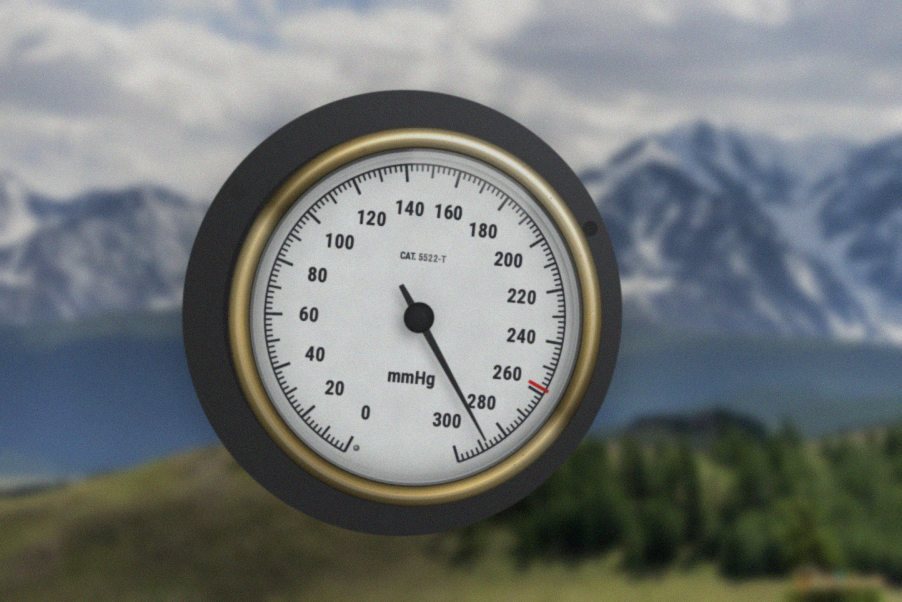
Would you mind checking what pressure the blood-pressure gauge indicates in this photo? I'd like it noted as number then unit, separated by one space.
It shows 288 mmHg
